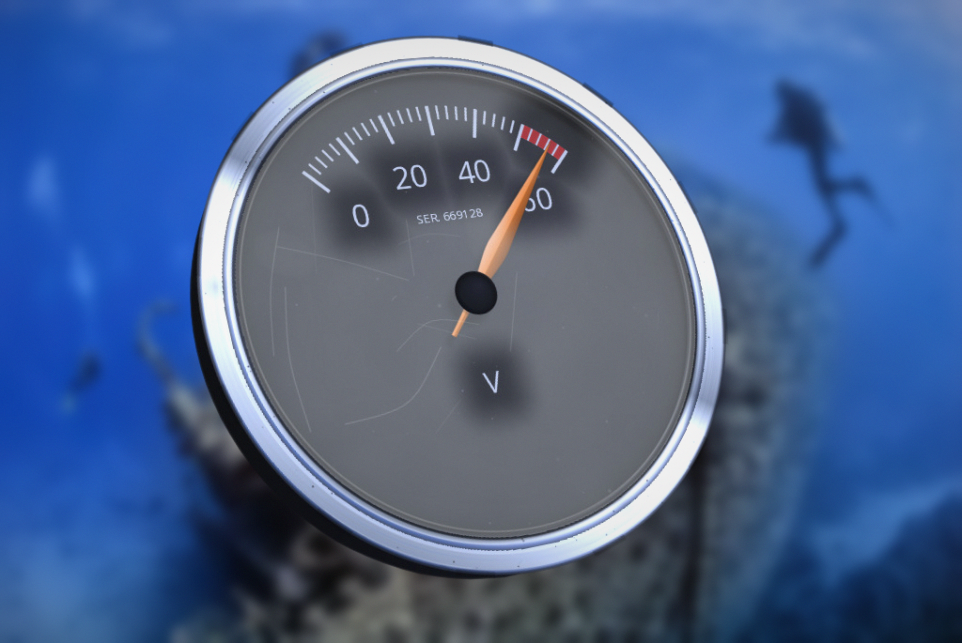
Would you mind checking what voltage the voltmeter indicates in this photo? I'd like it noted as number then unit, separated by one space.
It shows 56 V
